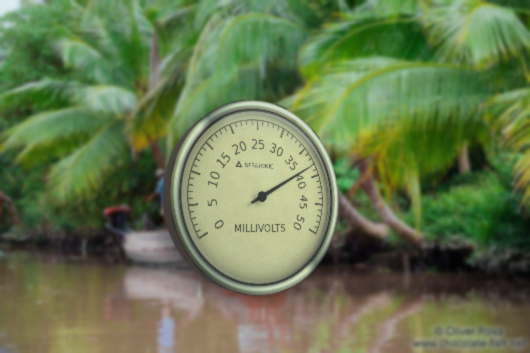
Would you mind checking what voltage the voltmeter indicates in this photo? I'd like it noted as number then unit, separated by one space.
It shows 38 mV
